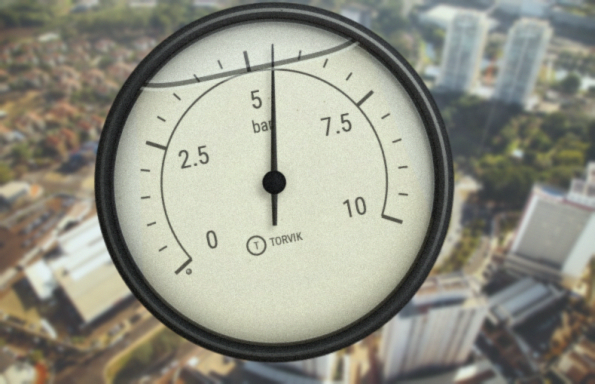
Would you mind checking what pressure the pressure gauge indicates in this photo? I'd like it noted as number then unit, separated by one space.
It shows 5.5 bar
